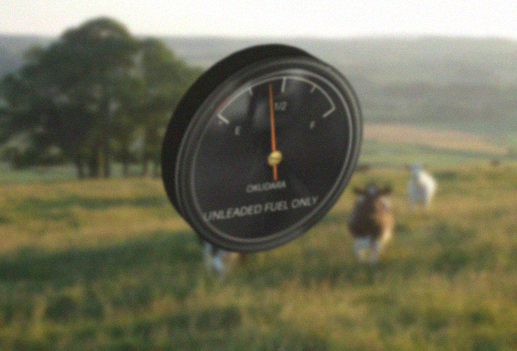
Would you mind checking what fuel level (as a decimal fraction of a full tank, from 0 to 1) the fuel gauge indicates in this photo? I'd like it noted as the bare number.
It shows 0.375
